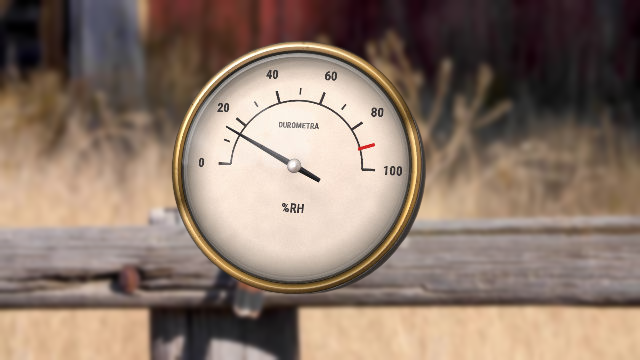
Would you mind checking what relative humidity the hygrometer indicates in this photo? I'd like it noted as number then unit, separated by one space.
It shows 15 %
